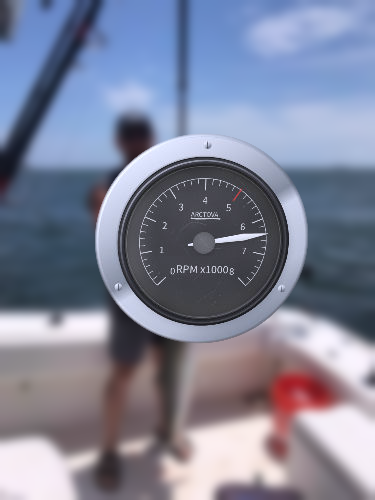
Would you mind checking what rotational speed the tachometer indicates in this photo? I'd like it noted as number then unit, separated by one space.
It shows 6400 rpm
